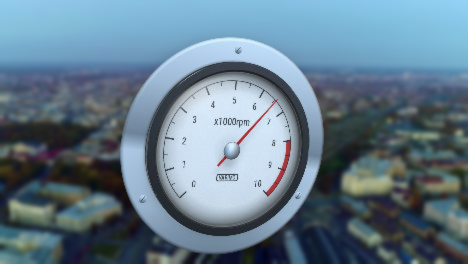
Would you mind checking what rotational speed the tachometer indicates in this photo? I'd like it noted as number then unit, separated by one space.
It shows 6500 rpm
